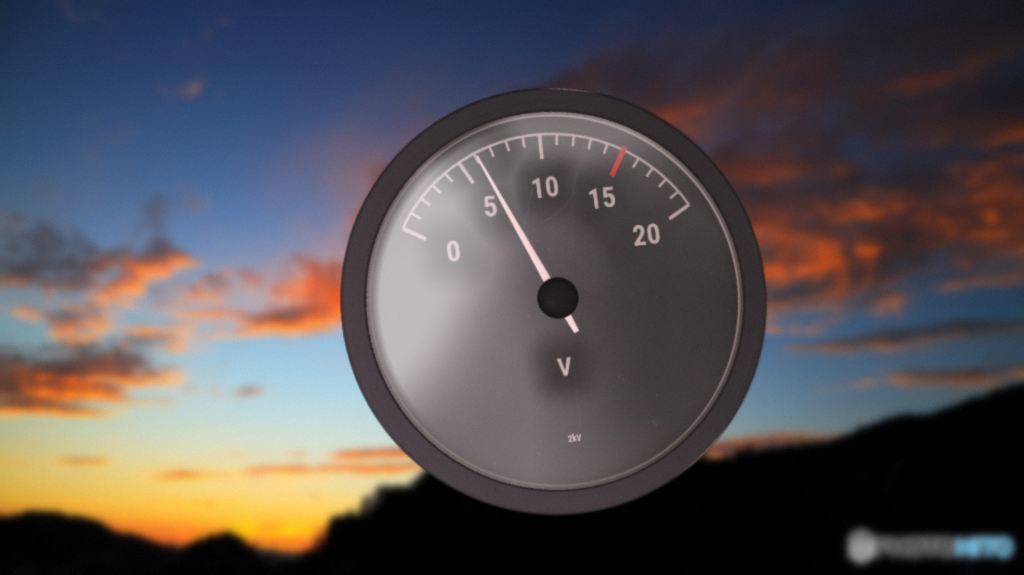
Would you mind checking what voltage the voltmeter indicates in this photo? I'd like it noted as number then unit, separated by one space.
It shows 6 V
